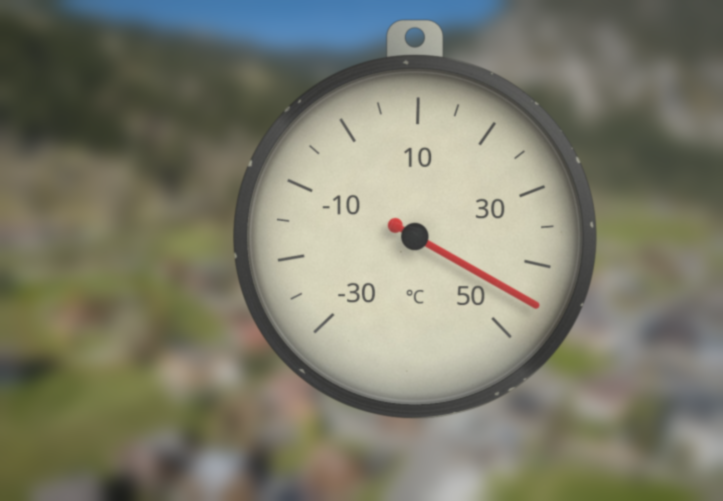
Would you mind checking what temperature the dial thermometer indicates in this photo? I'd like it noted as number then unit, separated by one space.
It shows 45 °C
